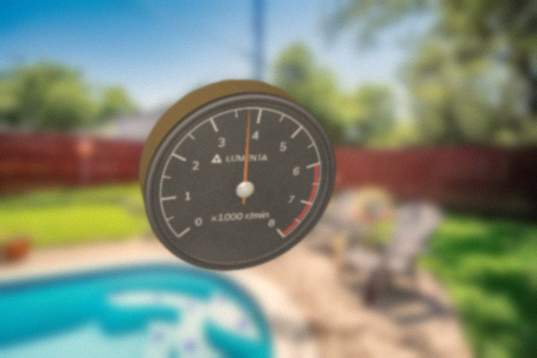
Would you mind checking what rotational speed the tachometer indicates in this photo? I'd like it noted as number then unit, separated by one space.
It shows 3750 rpm
